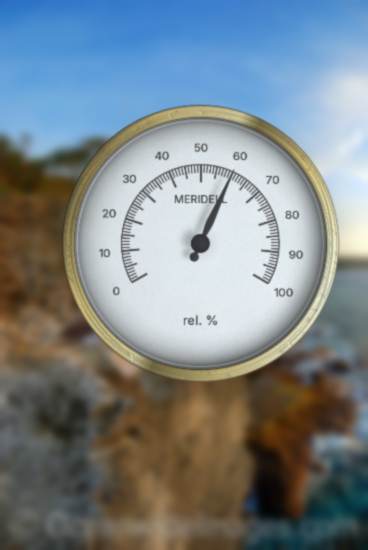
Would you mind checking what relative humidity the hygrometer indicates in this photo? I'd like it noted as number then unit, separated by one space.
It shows 60 %
